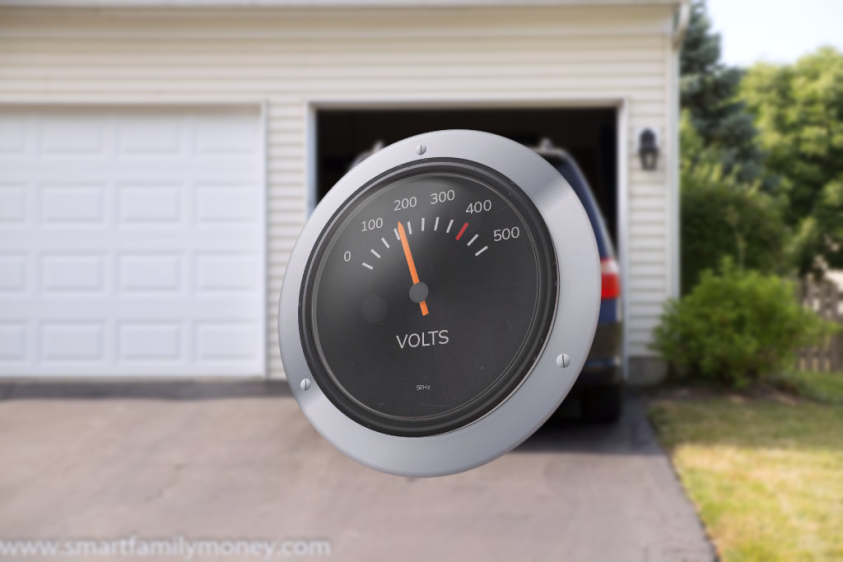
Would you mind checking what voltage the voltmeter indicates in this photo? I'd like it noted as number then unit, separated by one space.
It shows 175 V
